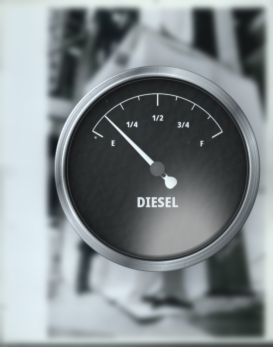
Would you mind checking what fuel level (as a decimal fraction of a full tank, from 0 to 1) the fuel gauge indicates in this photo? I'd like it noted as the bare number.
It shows 0.125
